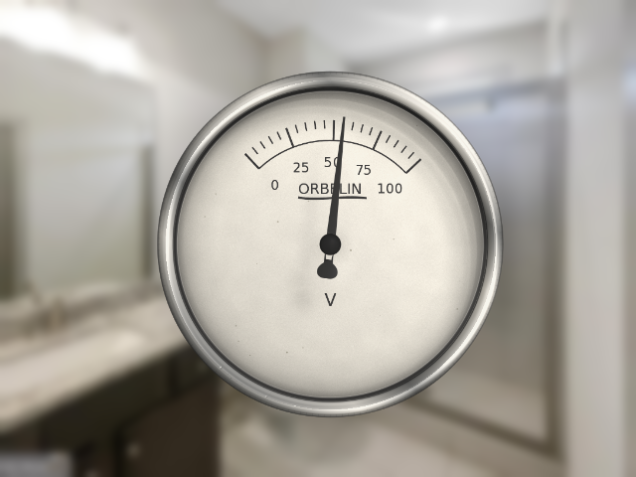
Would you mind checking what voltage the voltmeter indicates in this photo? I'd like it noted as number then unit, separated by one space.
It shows 55 V
